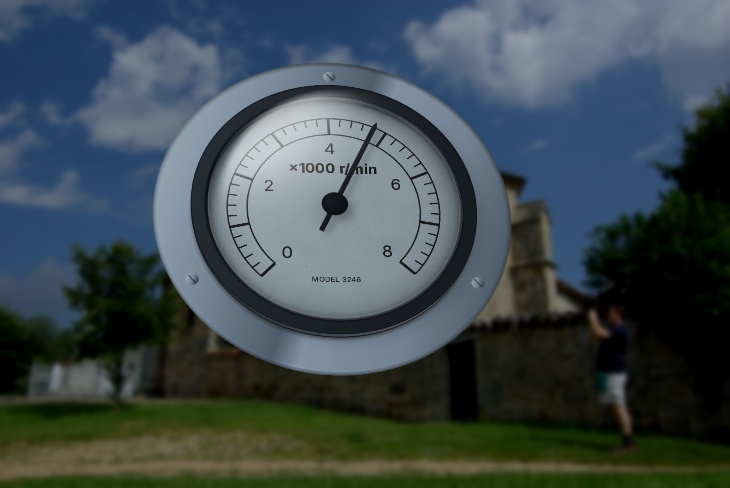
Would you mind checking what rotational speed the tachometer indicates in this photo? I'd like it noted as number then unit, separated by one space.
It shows 4800 rpm
